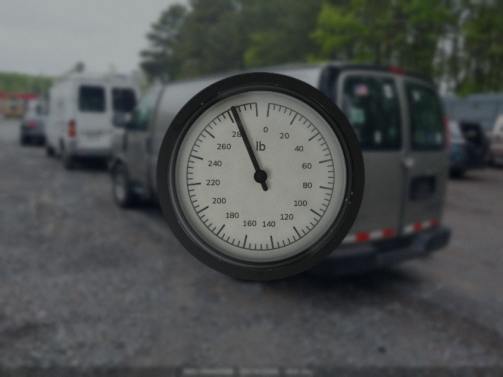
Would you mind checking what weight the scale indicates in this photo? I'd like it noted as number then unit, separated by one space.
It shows 284 lb
